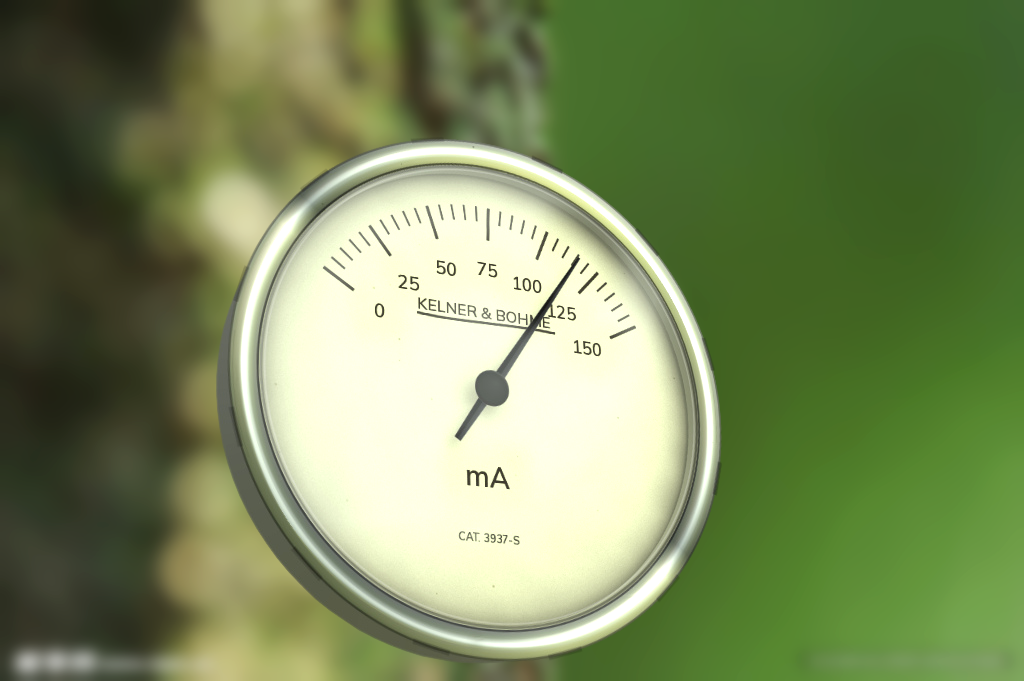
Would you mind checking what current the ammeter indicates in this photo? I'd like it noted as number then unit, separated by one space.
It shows 115 mA
